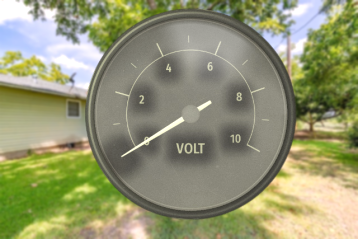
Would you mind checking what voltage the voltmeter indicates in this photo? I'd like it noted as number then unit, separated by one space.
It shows 0 V
